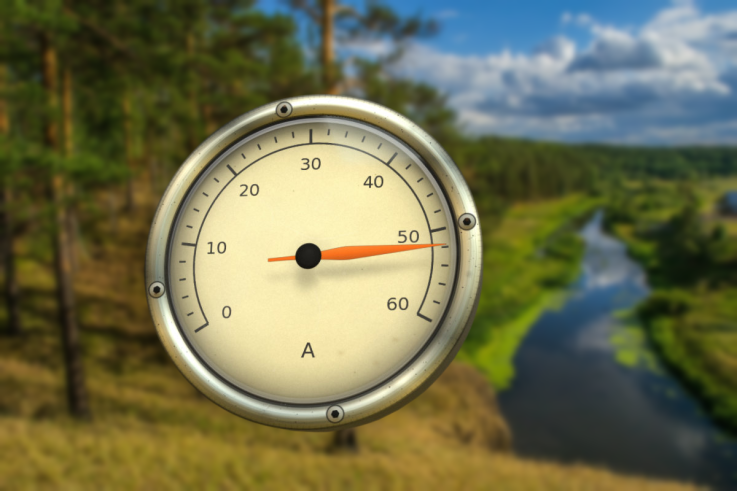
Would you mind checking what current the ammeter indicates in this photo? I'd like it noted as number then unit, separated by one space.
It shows 52 A
